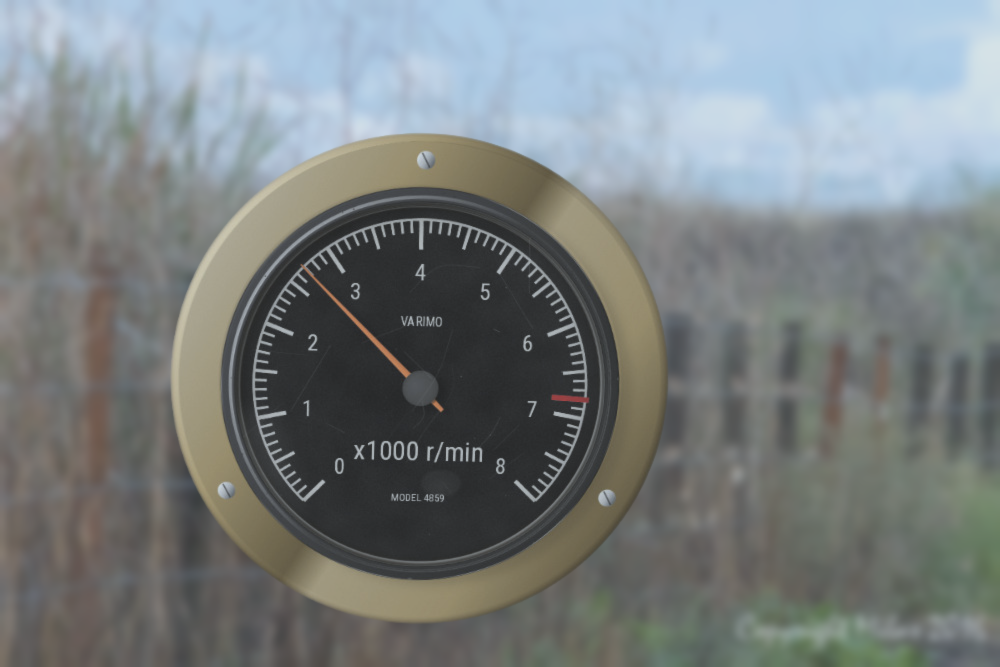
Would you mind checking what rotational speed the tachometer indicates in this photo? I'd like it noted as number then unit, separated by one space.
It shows 2700 rpm
